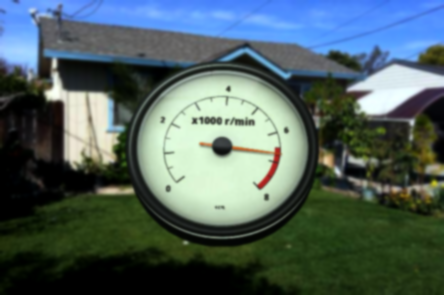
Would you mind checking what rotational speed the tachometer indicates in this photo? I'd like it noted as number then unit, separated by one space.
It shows 6750 rpm
